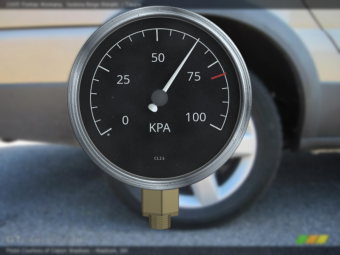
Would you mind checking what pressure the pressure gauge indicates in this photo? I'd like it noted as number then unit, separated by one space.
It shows 65 kPa
